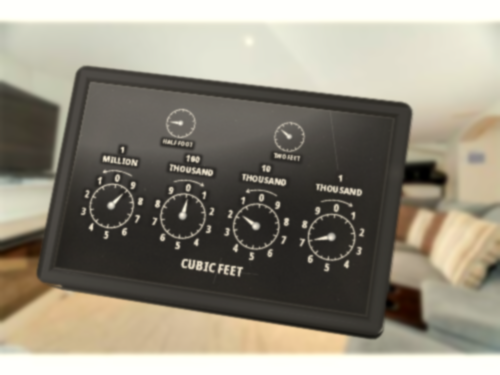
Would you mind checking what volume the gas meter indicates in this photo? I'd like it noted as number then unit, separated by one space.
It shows 901700 ft³
